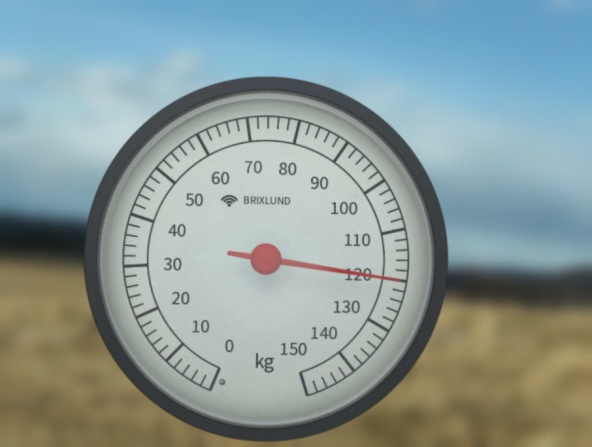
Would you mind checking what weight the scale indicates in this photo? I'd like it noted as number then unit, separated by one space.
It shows 120 kg
